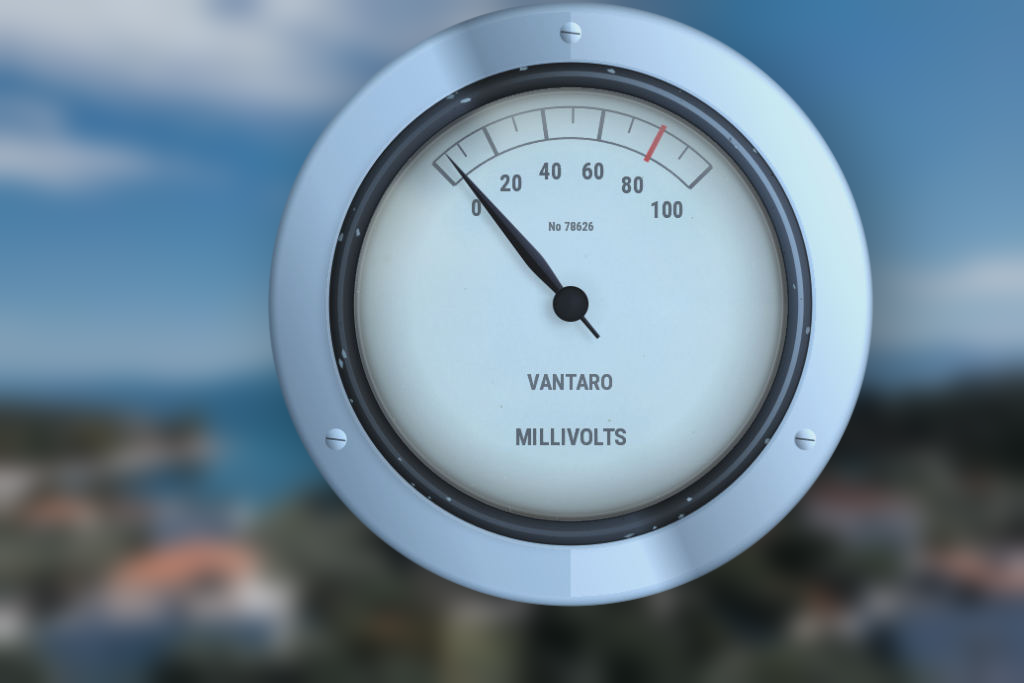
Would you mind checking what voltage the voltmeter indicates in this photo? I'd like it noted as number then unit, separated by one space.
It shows 5 mV
